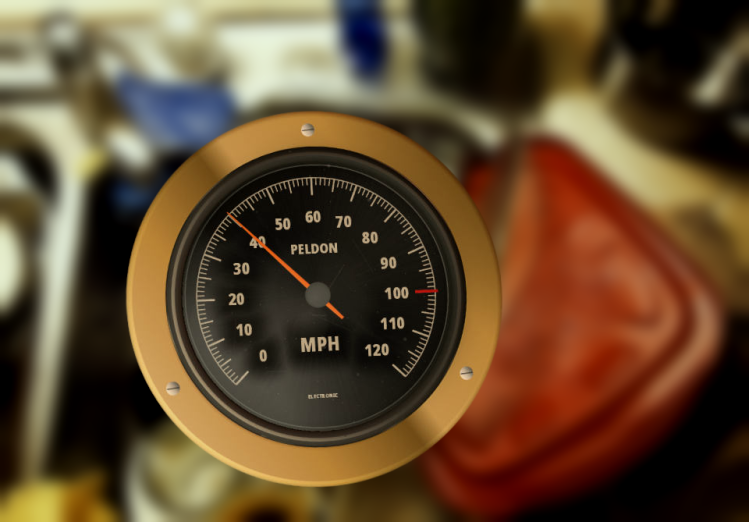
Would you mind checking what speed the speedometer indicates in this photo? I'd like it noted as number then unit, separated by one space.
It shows 40 mph
